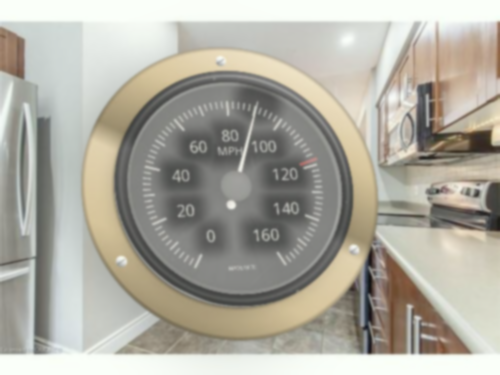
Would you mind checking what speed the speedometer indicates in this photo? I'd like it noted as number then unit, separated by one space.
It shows 90 mph
